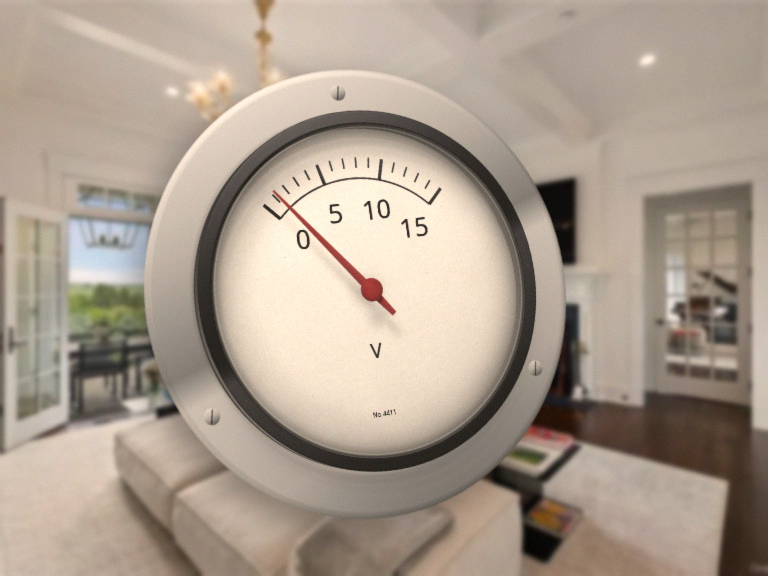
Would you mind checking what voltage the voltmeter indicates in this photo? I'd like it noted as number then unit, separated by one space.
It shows 1 V
